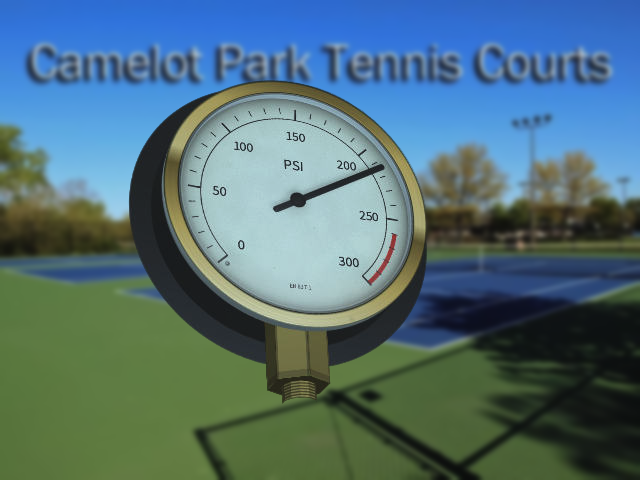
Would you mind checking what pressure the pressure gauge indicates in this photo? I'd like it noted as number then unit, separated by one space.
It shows 215 psi
